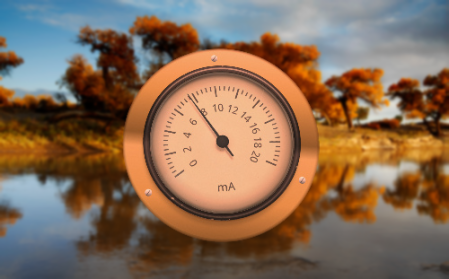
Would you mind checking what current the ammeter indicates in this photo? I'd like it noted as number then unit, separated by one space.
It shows 7.6 mA
